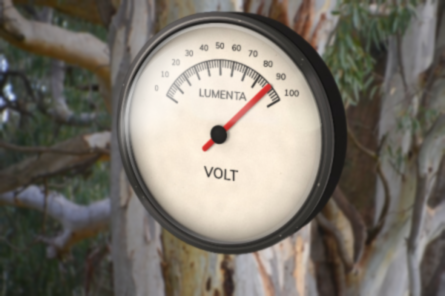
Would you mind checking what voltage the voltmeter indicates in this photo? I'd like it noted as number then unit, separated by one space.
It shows 90 V
